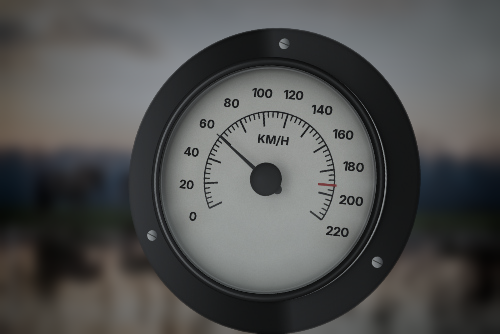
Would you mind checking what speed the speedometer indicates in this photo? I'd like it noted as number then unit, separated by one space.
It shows 60 km/h
